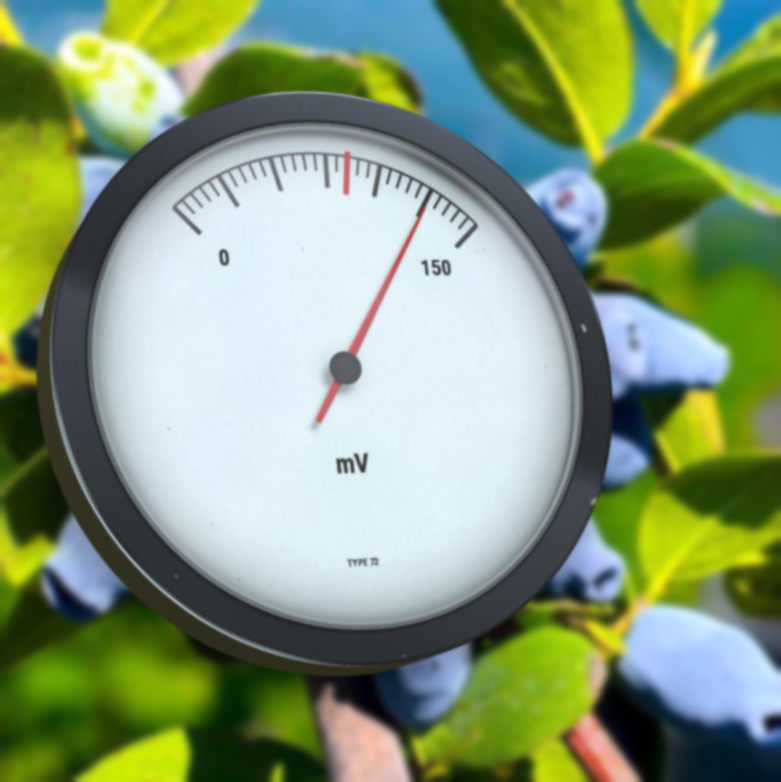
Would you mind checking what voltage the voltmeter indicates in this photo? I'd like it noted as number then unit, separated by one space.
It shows 125 mV
